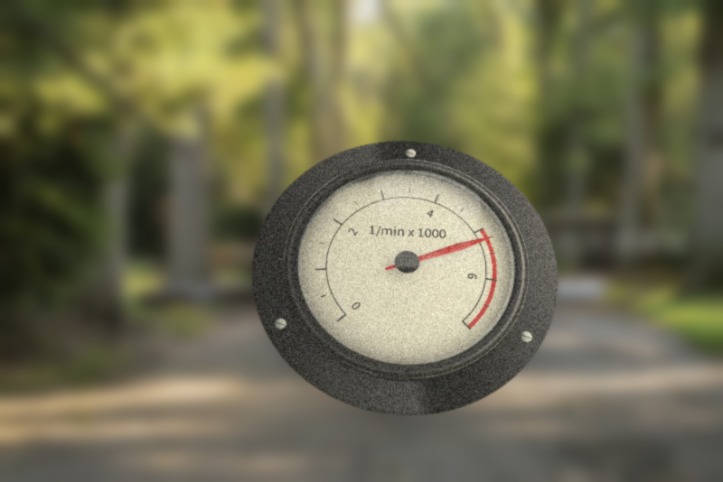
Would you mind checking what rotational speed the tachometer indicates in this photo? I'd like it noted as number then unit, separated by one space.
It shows 5250 rpm
